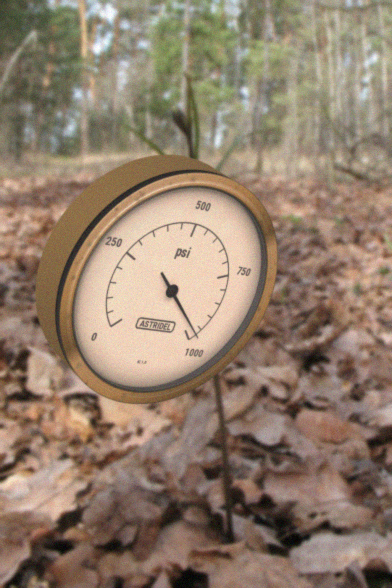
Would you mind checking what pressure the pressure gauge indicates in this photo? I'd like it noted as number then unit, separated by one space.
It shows 975 psi
